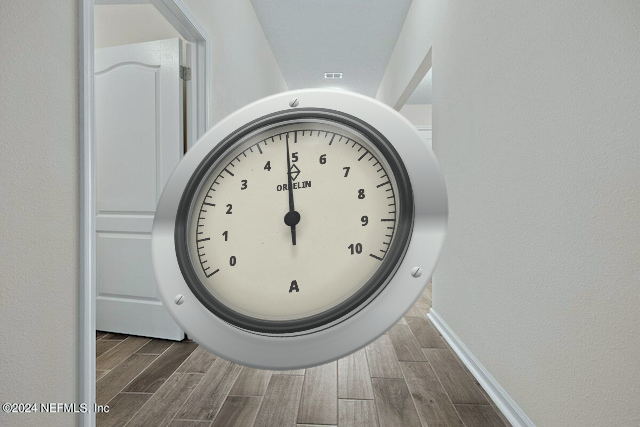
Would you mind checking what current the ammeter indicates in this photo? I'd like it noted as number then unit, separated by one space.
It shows 4.8 A
